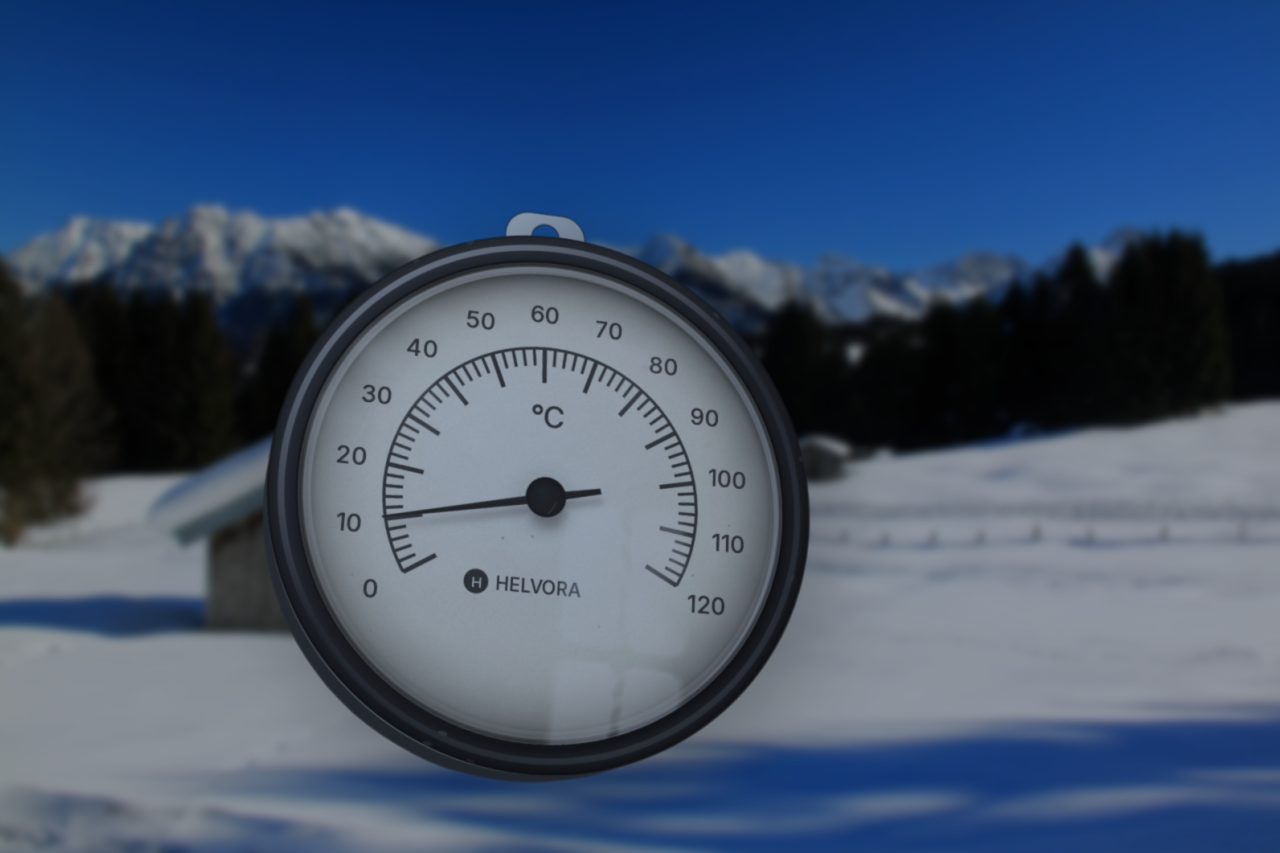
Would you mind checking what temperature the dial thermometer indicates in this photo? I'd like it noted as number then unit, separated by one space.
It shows 10 °C
